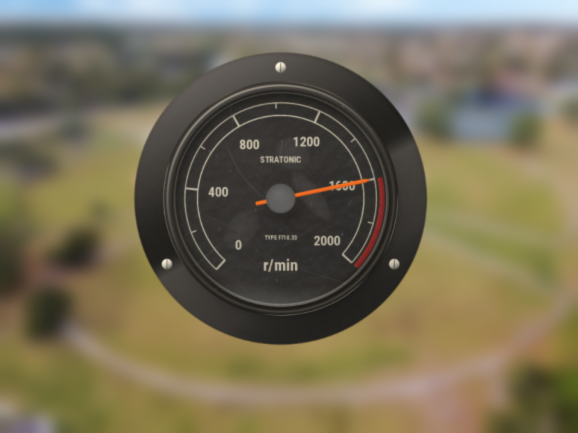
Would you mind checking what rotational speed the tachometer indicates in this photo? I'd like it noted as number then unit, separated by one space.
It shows 1600 rpm
